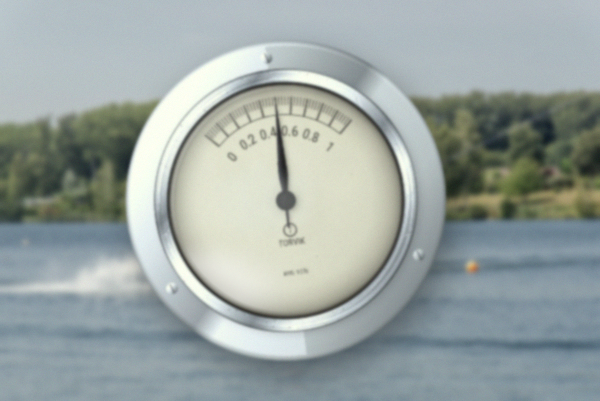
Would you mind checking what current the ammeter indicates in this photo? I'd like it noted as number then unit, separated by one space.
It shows 0.5 A
